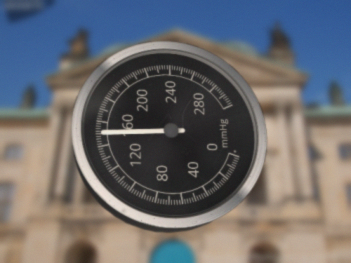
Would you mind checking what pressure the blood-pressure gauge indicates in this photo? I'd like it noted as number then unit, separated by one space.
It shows 150 mmHg
